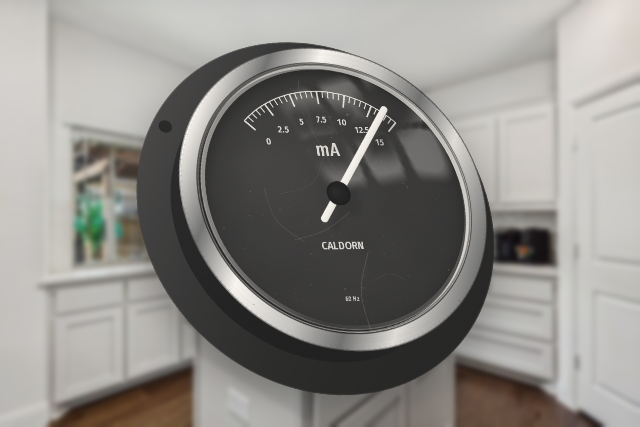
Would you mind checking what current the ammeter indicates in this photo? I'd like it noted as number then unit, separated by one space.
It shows 13.5 mA
